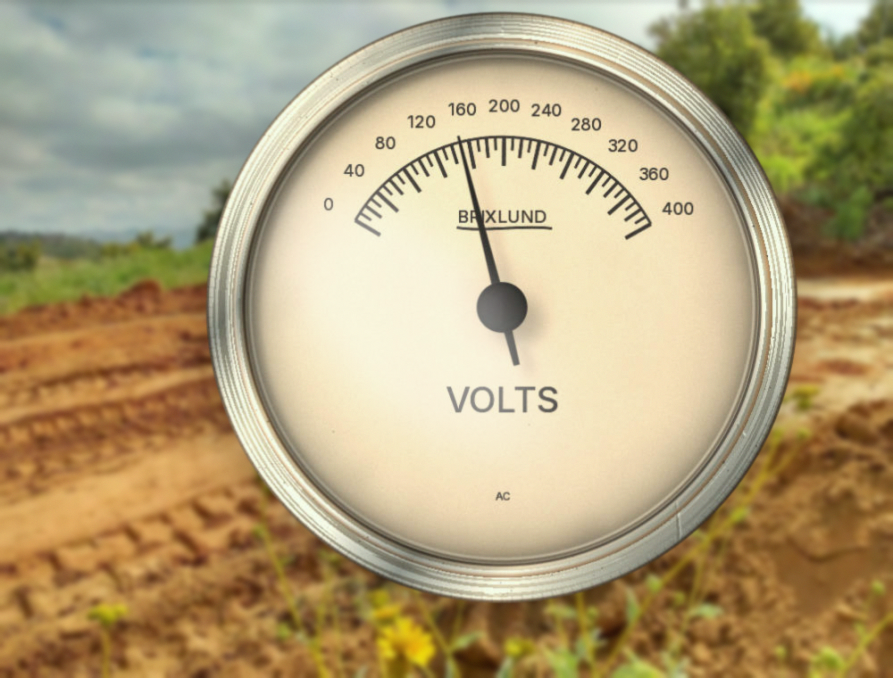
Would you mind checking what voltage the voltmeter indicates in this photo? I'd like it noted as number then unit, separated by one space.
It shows 150 V
